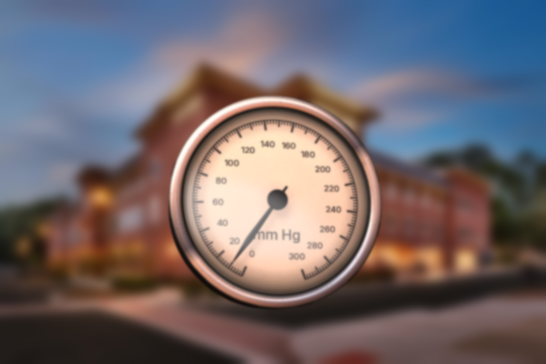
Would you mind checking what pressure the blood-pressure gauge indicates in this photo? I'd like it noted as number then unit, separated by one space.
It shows 10 mmHg
